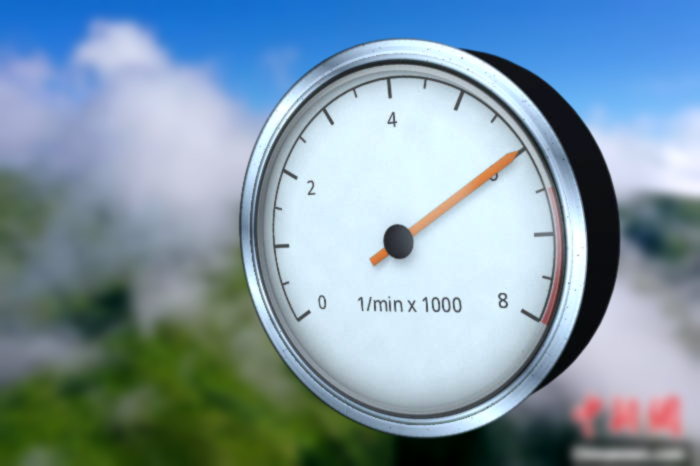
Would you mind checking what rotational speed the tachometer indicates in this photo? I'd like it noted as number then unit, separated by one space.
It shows 6000 rpm
